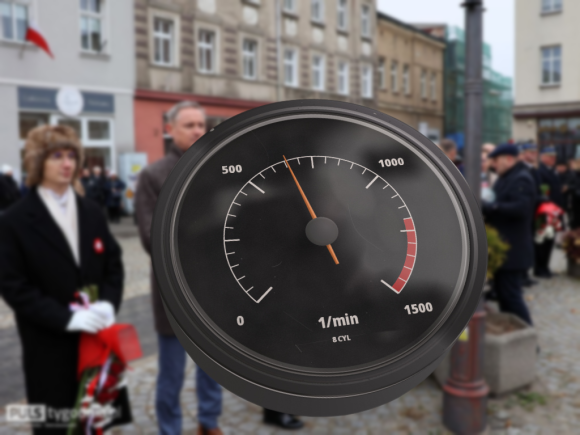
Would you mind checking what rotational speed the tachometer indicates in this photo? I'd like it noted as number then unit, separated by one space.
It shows 650 rpm
